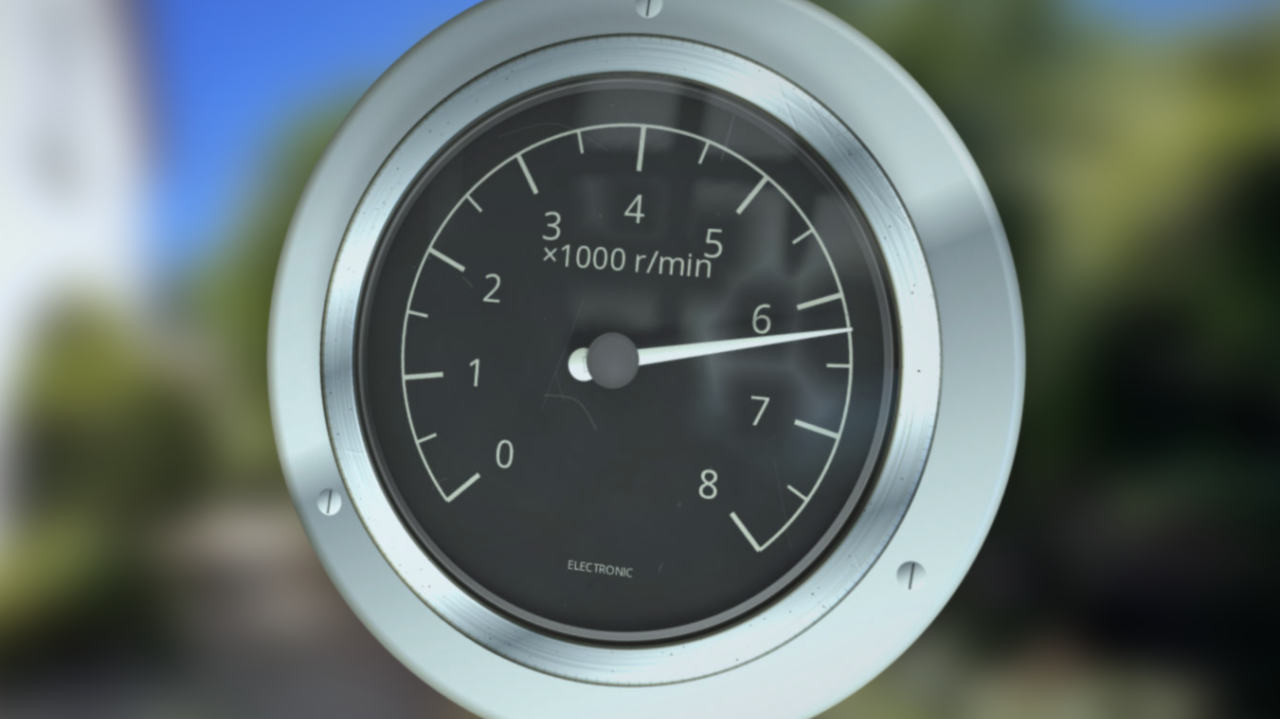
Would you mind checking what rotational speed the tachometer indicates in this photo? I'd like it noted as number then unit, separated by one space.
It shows 6250 rpm
